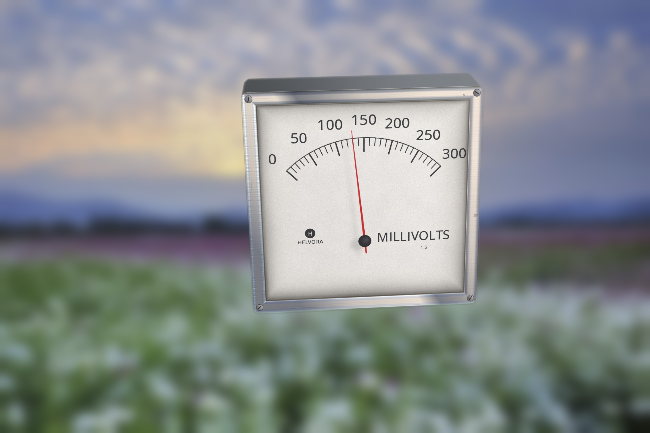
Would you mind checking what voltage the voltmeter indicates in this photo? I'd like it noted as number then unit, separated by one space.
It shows 130 mV
